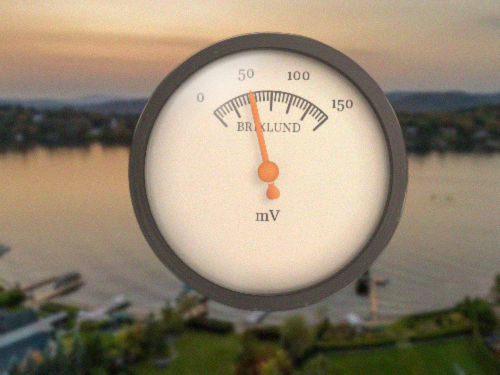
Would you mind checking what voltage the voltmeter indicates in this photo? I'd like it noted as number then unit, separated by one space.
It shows 50 mV
